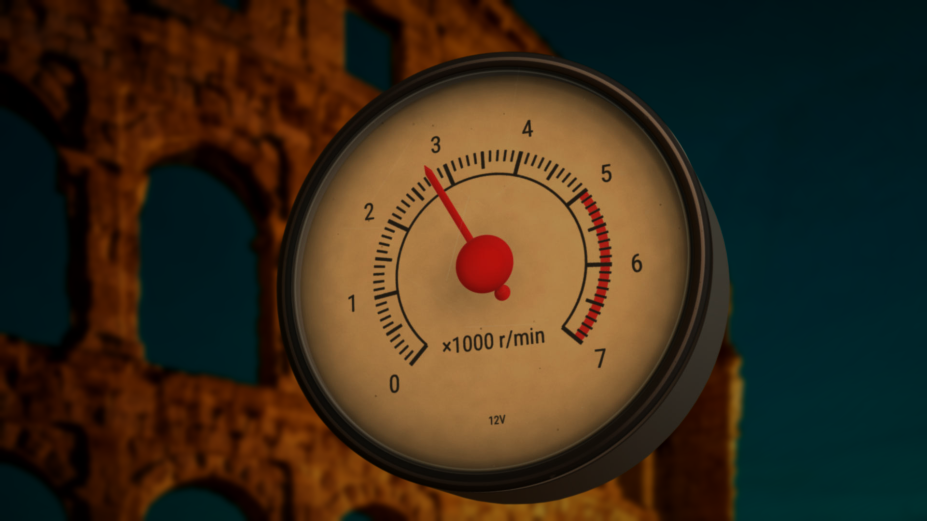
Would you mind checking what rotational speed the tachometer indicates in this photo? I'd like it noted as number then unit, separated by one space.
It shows 2800 rpm
